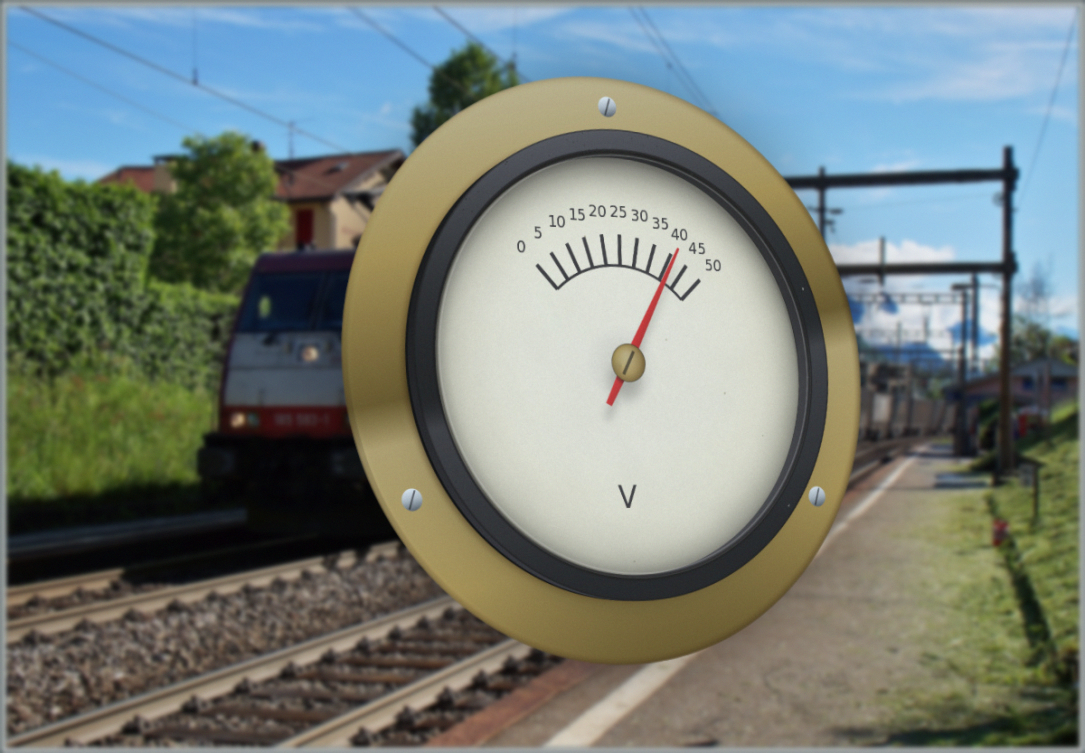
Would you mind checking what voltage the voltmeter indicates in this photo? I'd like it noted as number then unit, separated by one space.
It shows 40 V
